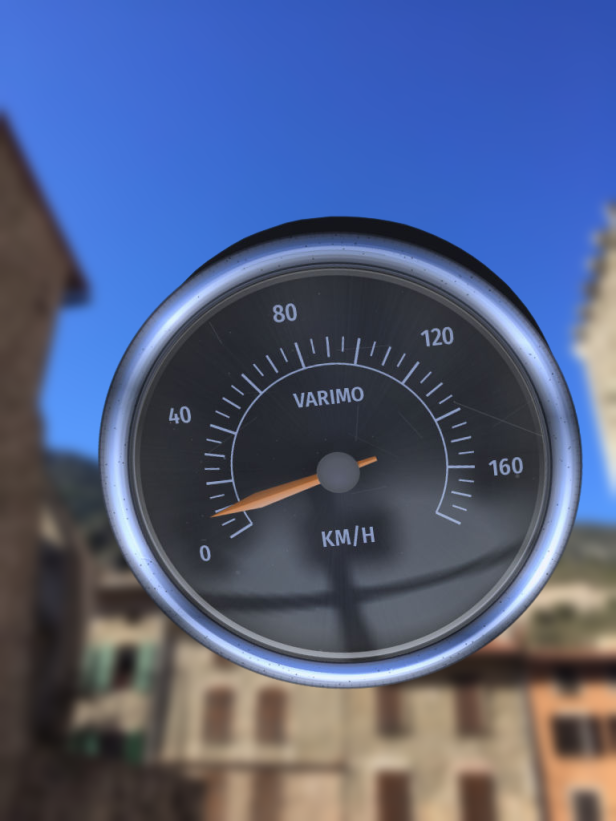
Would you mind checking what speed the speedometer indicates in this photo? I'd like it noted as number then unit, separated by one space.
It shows 10 km/h
